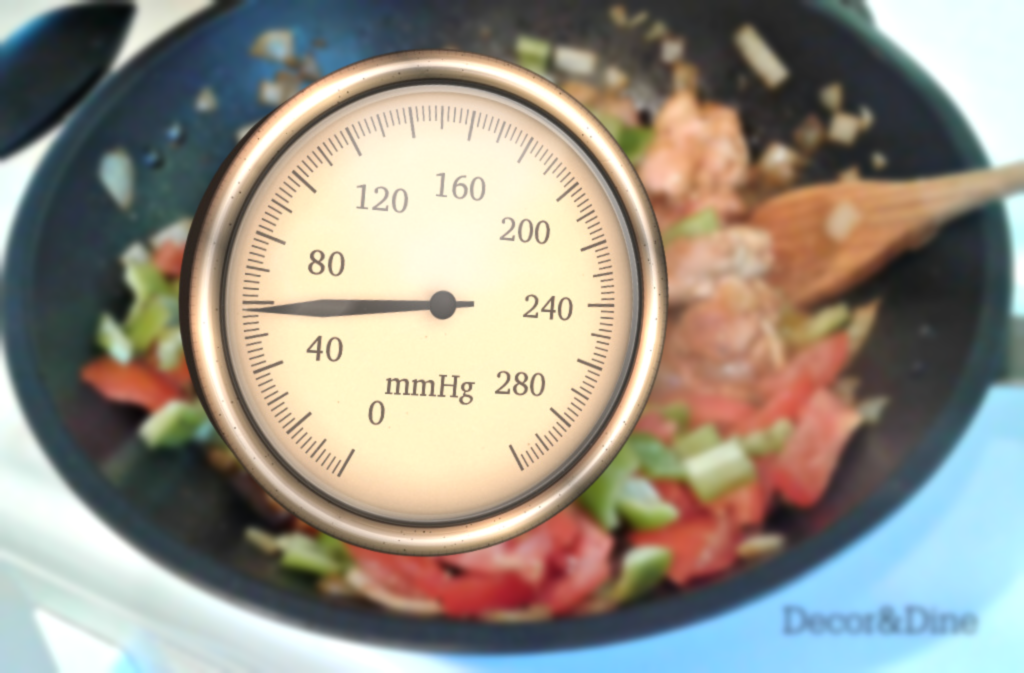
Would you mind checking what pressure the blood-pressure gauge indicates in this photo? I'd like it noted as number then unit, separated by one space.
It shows 58 mmHg
